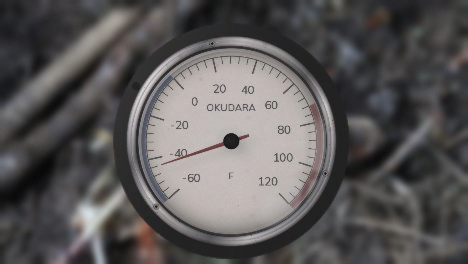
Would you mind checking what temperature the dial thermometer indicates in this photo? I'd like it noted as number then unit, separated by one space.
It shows -44 °F
